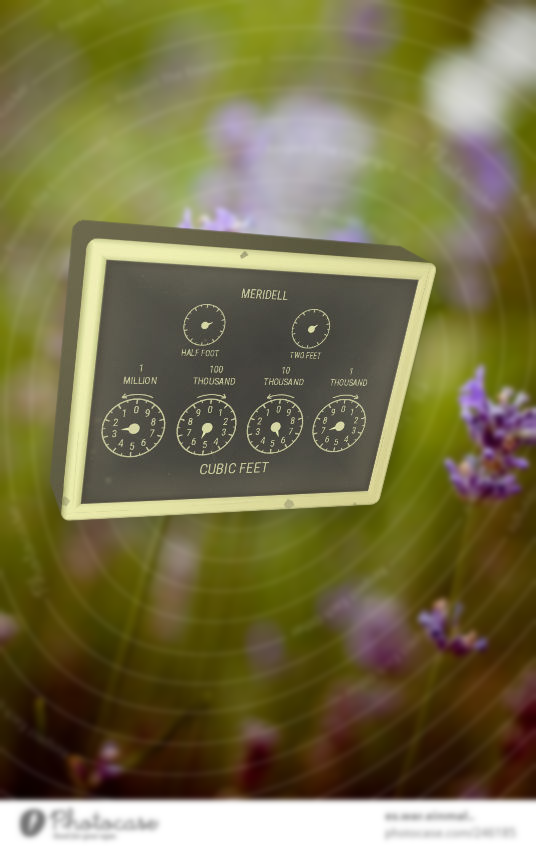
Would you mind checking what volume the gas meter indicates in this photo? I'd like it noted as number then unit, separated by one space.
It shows 255700 ft³
